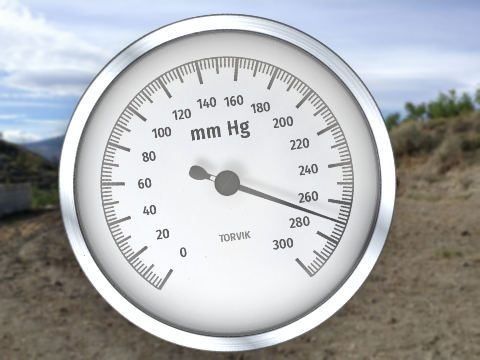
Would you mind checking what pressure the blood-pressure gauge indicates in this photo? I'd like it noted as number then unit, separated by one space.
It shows 270 mmHg
